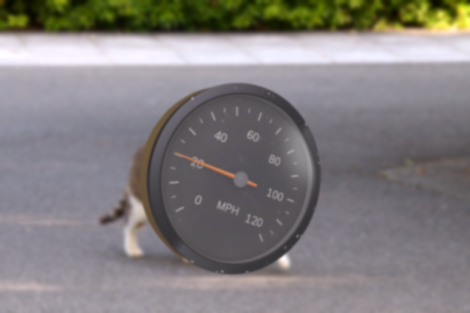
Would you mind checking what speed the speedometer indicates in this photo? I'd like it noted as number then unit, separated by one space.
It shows 20 mph
